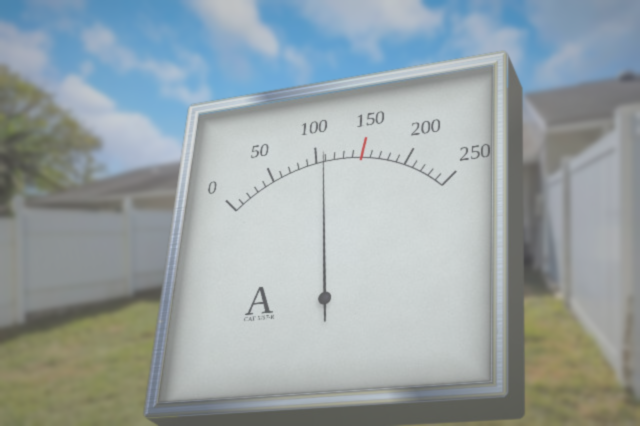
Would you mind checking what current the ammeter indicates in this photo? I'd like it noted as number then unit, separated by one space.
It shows 110 A
